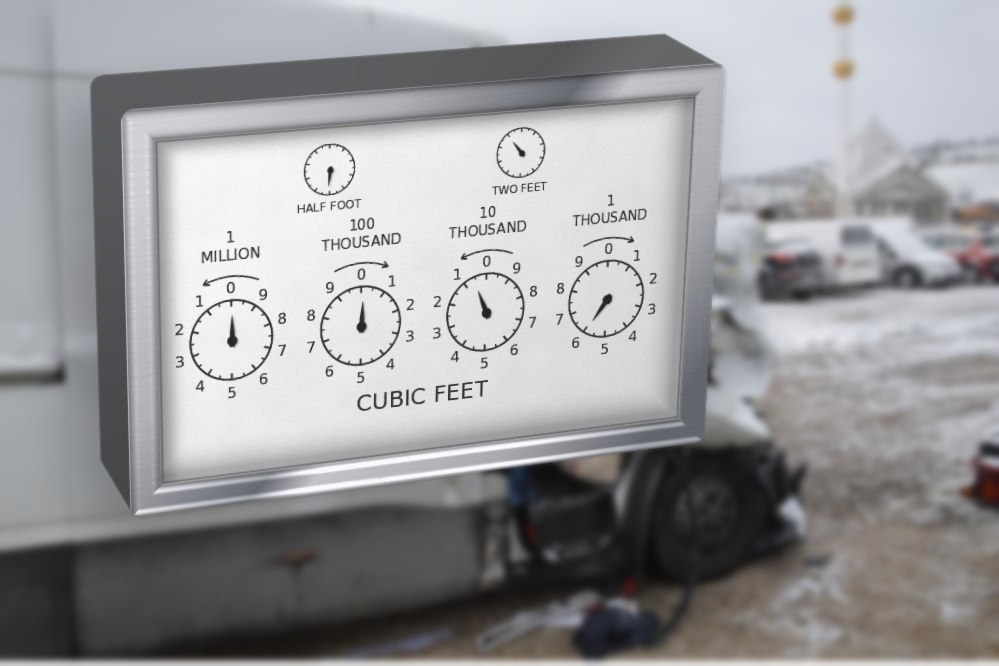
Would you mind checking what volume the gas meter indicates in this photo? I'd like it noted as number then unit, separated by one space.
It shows 600 ft³
